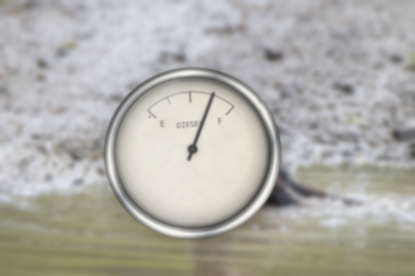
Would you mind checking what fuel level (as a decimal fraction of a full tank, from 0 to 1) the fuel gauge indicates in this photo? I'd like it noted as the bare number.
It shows 0.75
